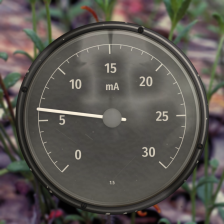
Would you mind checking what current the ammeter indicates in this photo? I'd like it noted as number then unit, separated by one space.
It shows 6 mA
